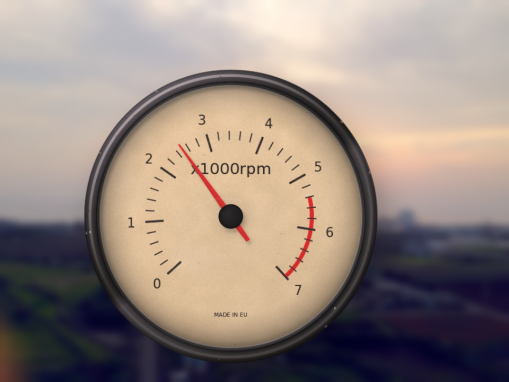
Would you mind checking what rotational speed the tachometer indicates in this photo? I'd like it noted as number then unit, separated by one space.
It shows 2500 rpm
